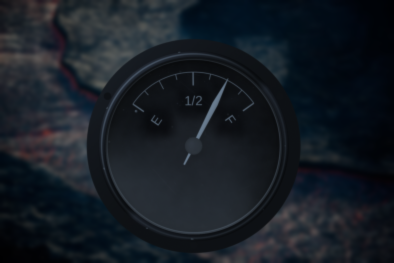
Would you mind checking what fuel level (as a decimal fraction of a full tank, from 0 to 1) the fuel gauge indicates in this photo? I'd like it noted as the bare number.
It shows 0.75
